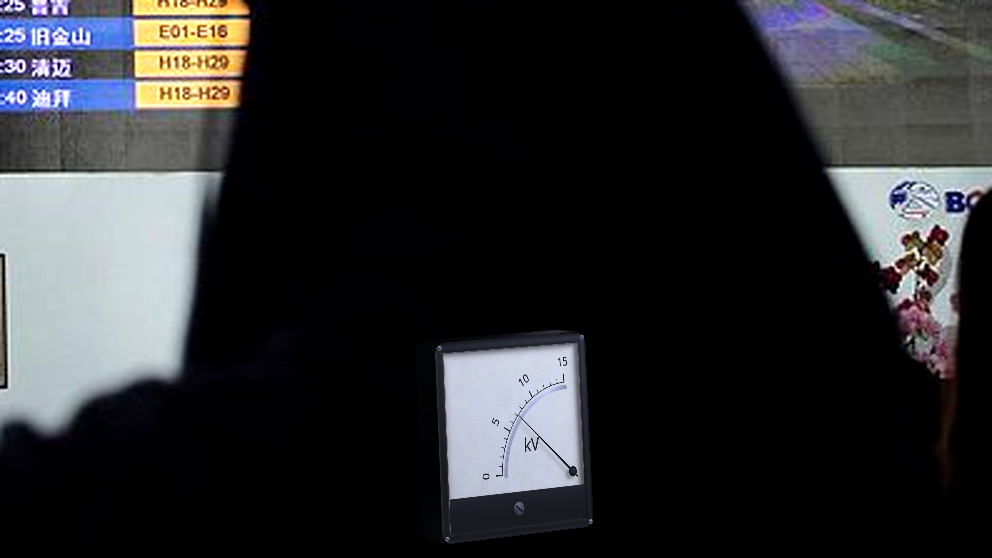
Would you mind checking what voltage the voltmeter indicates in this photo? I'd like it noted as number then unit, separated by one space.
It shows 7 kV
